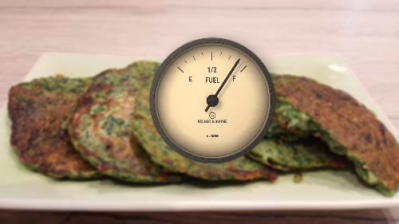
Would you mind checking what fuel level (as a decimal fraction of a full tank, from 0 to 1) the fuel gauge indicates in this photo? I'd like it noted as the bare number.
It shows 0.875
